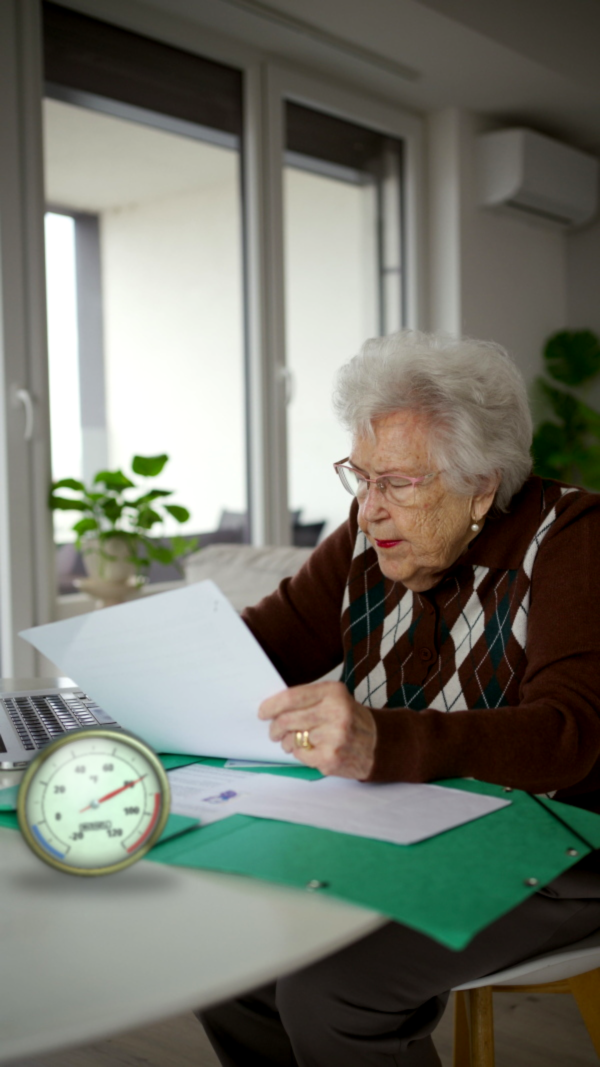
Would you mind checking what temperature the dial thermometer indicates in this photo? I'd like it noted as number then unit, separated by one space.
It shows 80 °F
